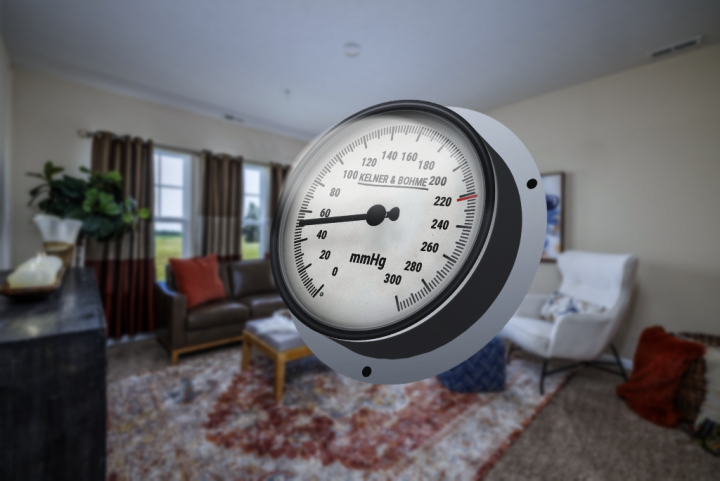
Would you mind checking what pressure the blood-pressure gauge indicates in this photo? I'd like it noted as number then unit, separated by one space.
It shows 50 mmHg
